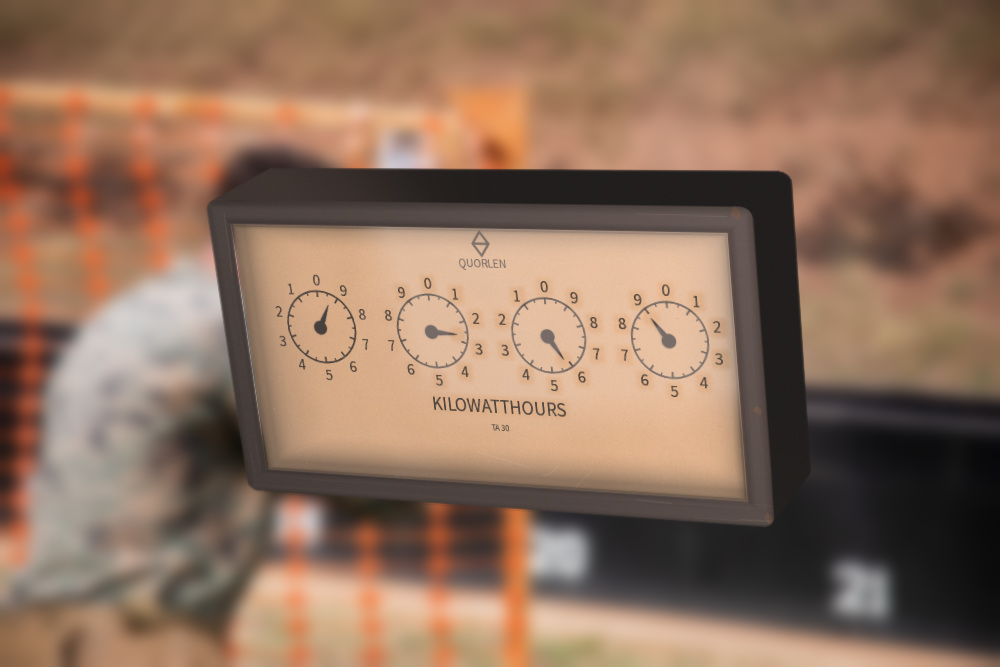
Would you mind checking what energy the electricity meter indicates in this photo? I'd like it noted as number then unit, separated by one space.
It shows 9259 kWh
